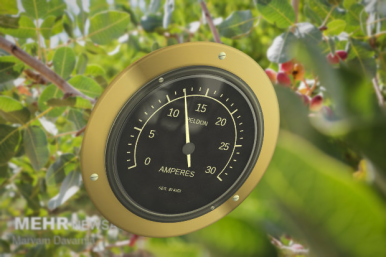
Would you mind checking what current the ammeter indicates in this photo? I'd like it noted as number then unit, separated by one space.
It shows 12 A
